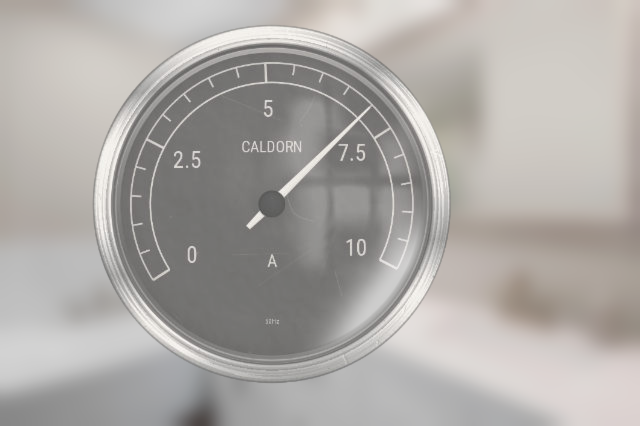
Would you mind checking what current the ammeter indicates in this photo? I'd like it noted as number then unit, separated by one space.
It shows 7 A
